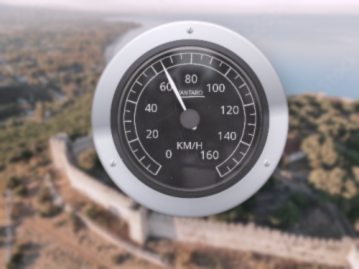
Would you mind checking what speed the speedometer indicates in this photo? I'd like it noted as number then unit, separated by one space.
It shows 65 km/h
